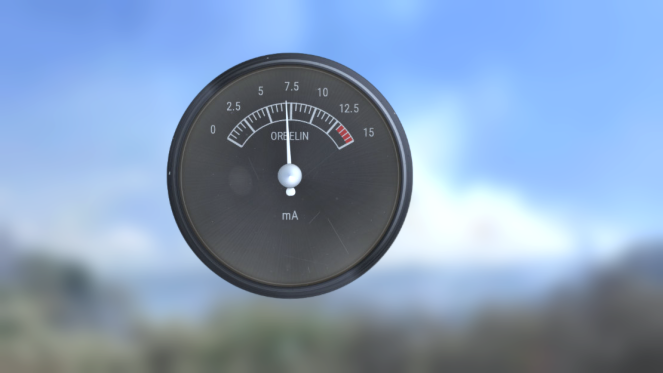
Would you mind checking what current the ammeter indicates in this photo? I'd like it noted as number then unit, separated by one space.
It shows 7 mA
